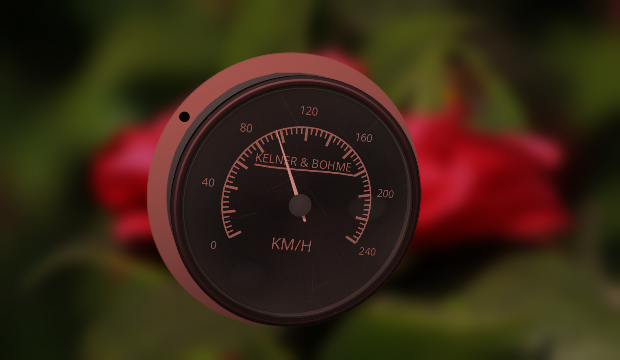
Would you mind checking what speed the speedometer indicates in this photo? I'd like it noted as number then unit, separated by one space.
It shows 96 km/h
